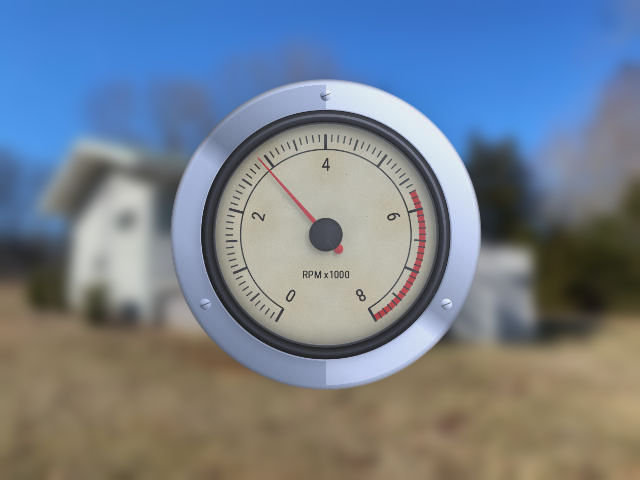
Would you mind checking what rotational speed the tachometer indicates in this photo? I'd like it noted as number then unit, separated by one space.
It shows 2900 rpm
